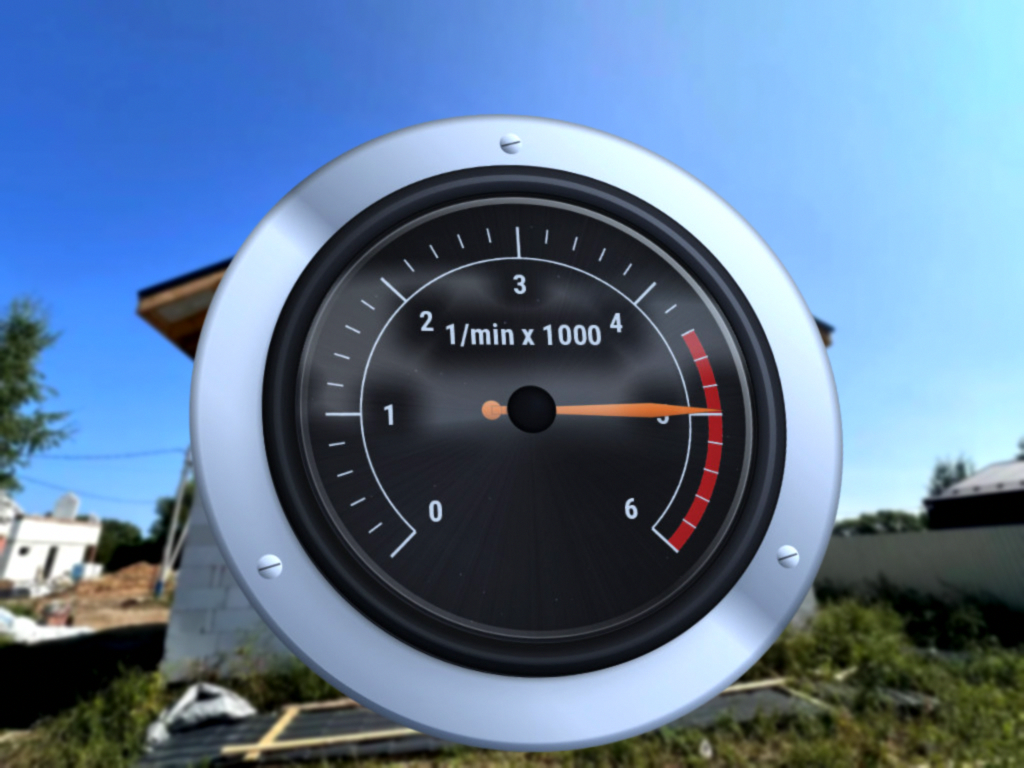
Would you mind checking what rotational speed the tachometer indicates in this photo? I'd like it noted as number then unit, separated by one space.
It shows 5000 rpm
